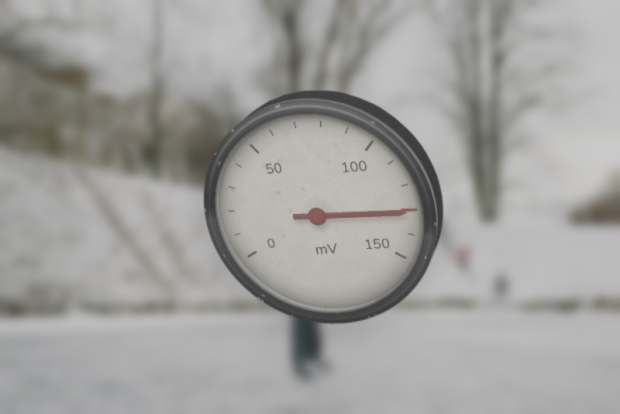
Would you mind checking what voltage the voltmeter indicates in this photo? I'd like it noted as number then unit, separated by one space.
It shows 130 mV
